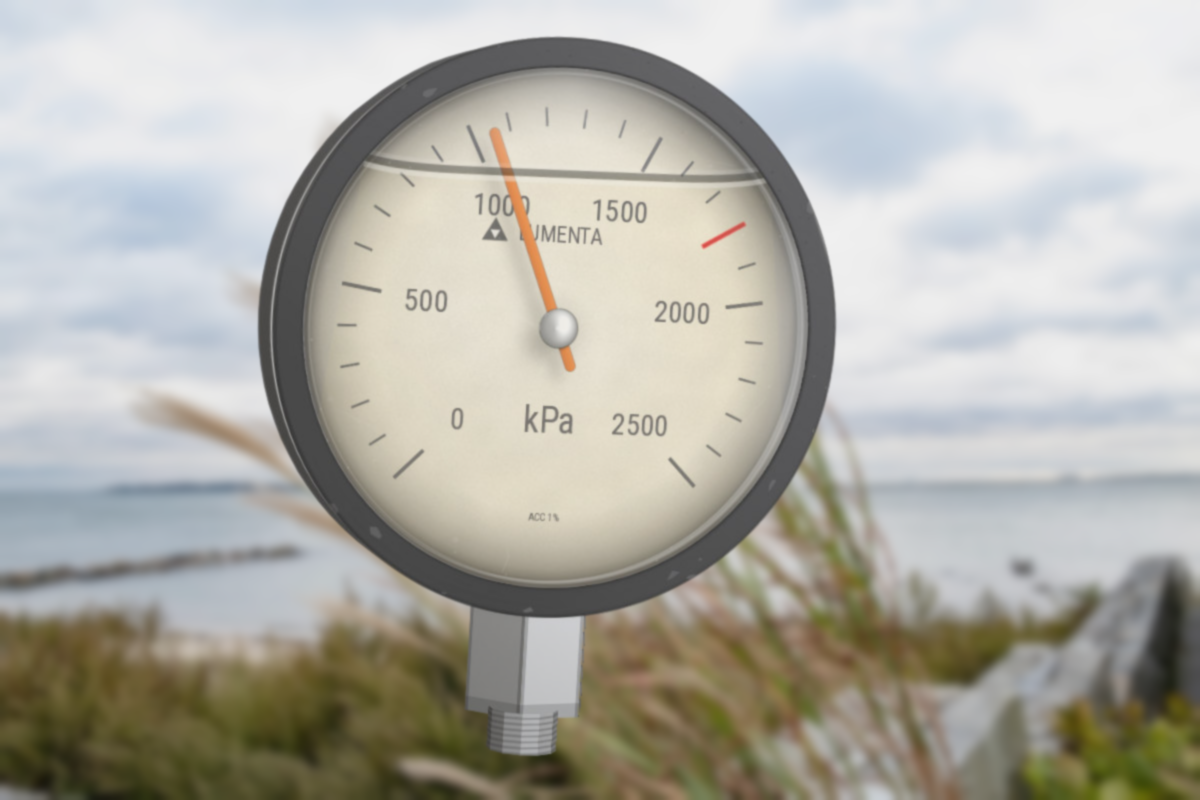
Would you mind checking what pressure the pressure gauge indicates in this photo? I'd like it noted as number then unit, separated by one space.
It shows 1050 kPa
